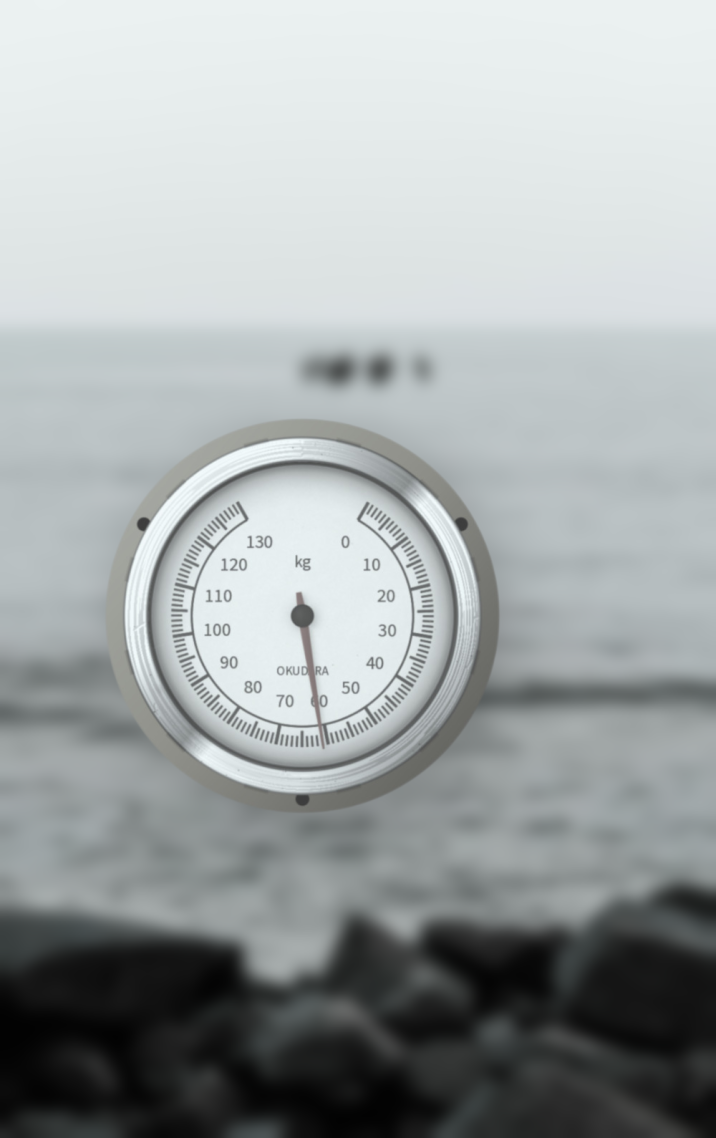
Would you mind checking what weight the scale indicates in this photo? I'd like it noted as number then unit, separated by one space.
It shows 61 kg
